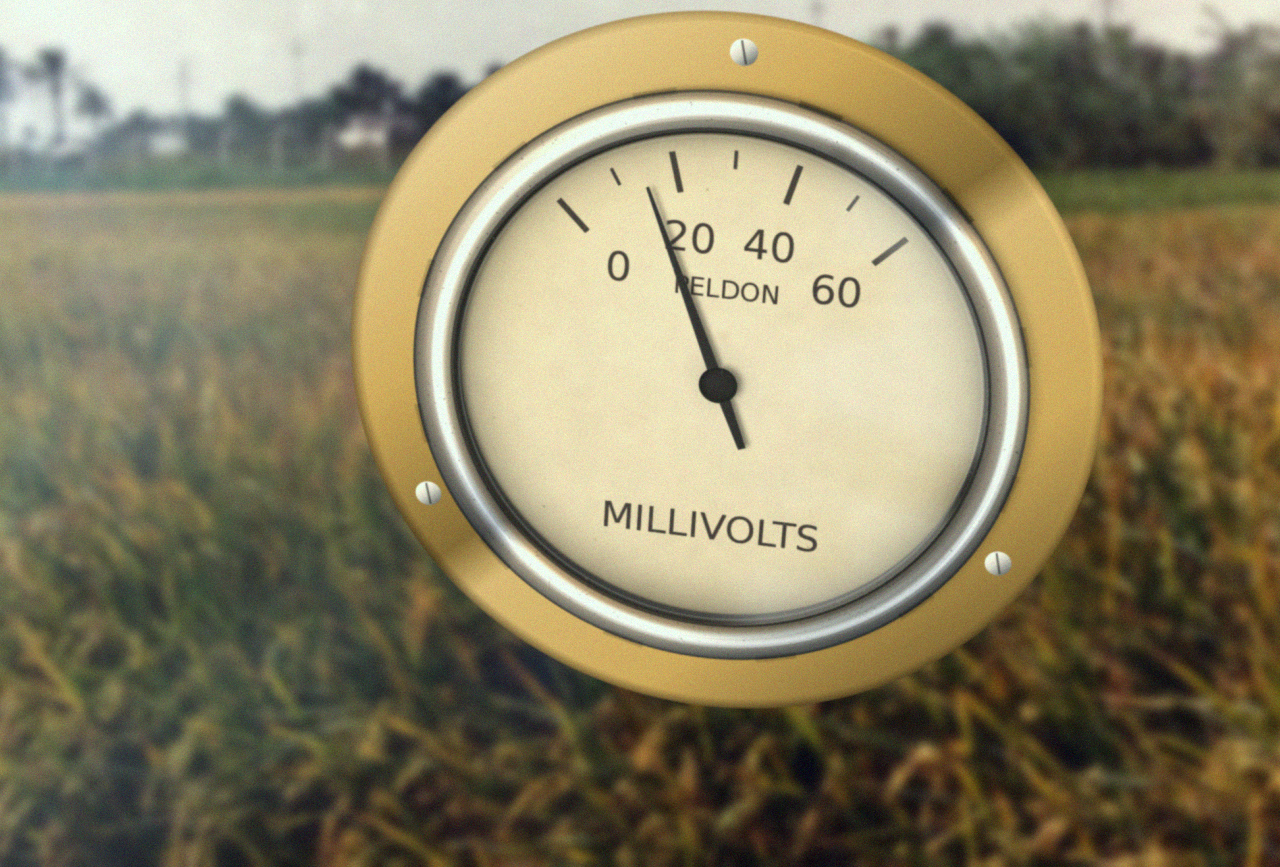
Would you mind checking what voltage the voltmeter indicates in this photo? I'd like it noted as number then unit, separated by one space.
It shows 15 mV
